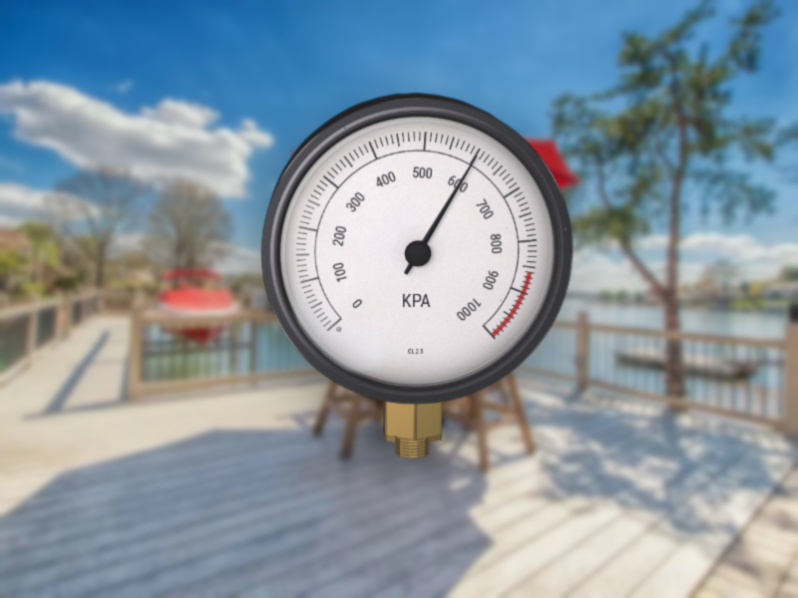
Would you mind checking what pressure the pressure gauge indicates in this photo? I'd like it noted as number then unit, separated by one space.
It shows 600 kPa
